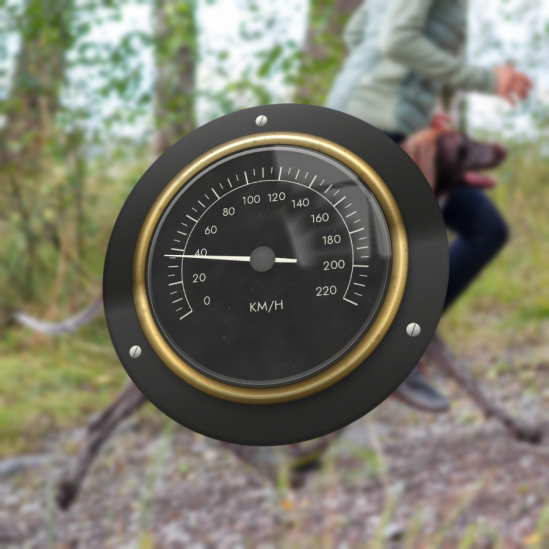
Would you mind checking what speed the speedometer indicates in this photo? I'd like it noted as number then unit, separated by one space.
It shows 35 km/h
